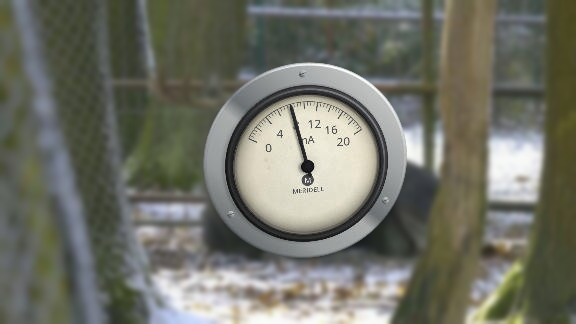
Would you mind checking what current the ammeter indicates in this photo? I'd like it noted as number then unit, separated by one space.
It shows 8 mA
